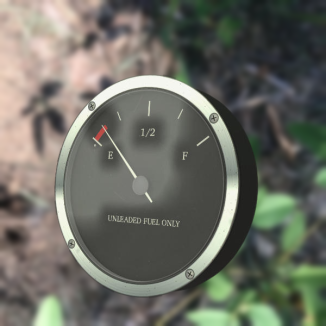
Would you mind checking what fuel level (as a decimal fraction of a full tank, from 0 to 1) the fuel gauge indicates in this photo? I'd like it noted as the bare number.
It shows 0.125
